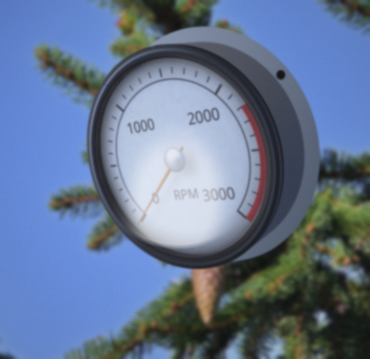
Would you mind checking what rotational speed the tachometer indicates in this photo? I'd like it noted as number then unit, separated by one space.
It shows 0 rpm
